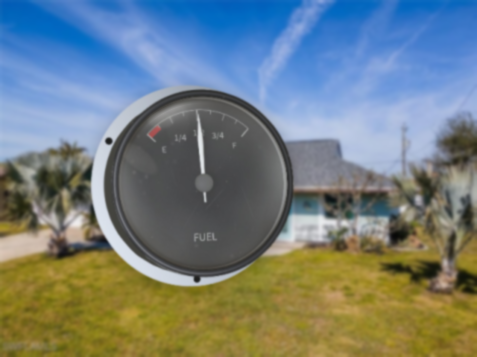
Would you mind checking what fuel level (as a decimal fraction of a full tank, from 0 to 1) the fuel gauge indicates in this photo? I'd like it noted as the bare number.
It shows 0.5
